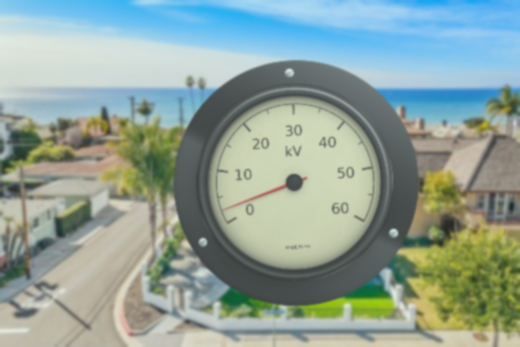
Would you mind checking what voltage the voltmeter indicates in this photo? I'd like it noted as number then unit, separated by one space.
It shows 2.5 kV
